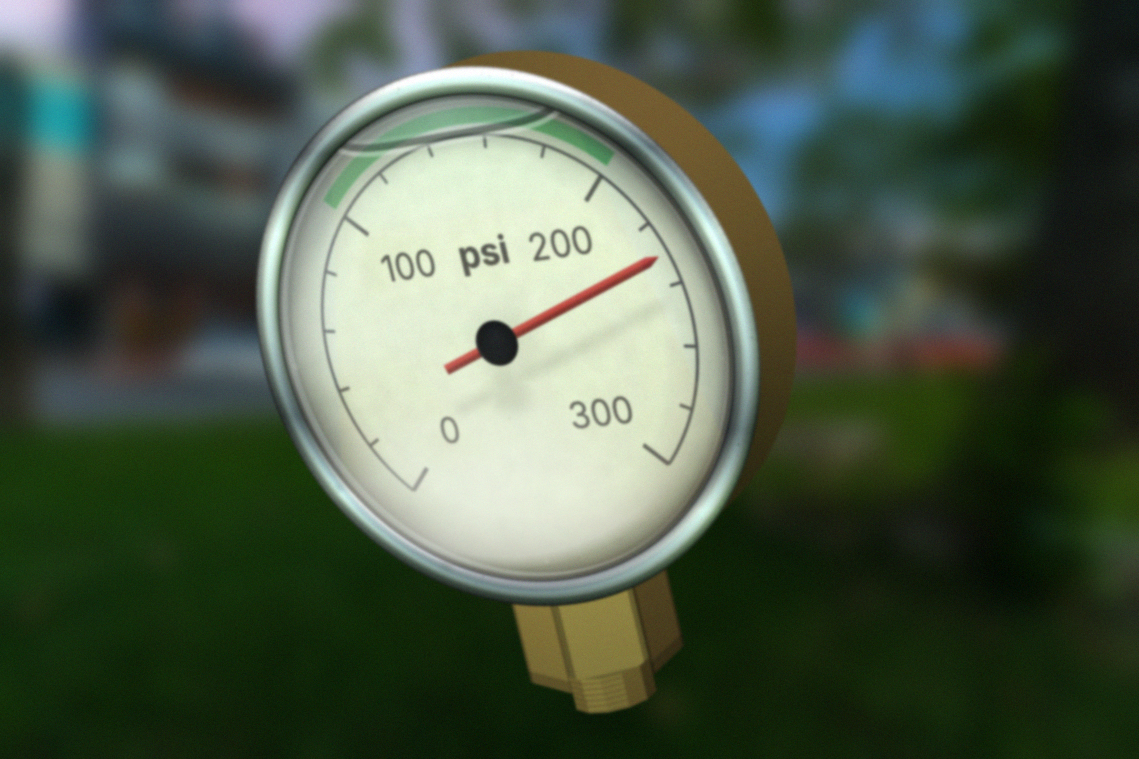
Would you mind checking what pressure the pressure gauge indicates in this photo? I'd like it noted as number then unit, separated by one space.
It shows 230 psi
